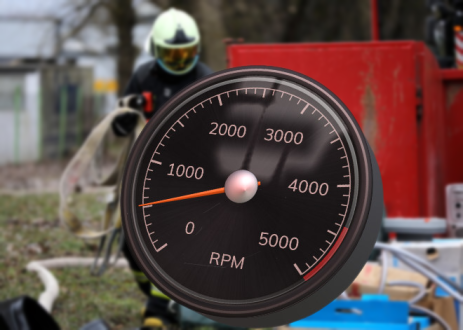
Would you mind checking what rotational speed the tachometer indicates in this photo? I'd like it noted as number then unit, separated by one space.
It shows 500 rpm
